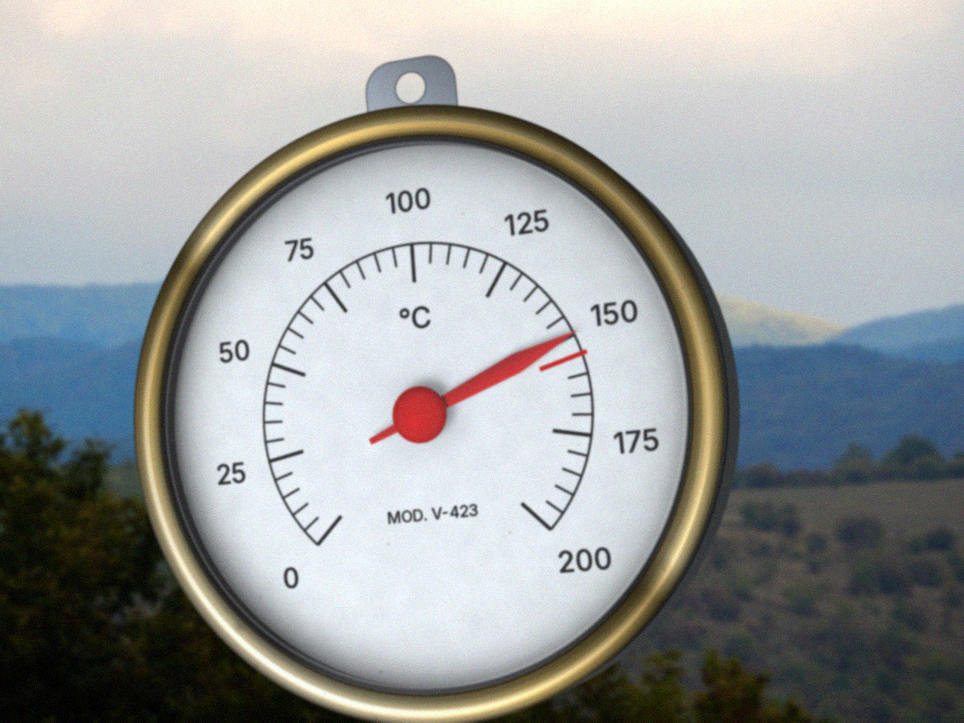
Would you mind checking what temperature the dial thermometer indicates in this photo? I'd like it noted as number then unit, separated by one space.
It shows 150 °C
